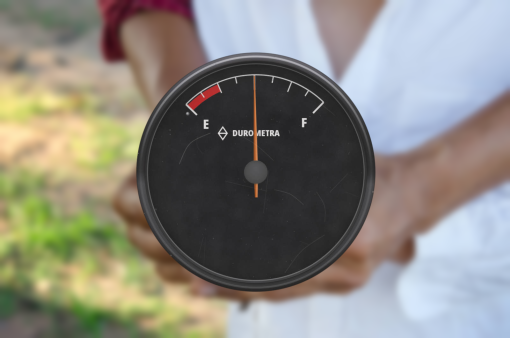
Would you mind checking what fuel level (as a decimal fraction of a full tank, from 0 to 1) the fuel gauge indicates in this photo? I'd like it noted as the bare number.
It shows 0.5
